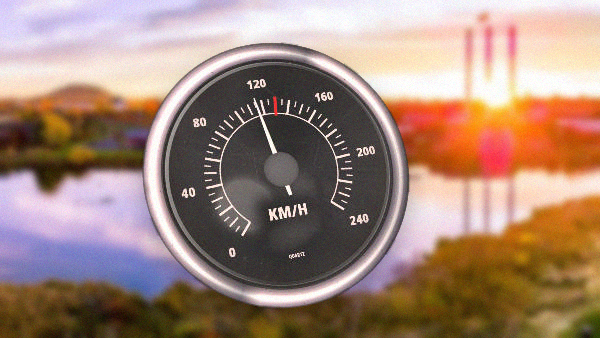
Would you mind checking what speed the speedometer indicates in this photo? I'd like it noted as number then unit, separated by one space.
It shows 115 km/h
